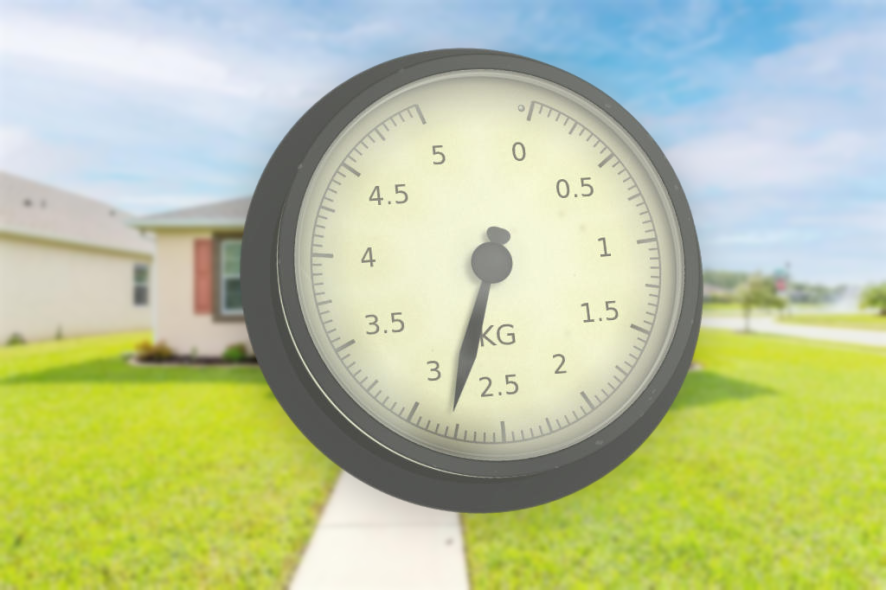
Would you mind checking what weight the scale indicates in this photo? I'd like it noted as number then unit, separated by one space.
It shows 2.8 kg
